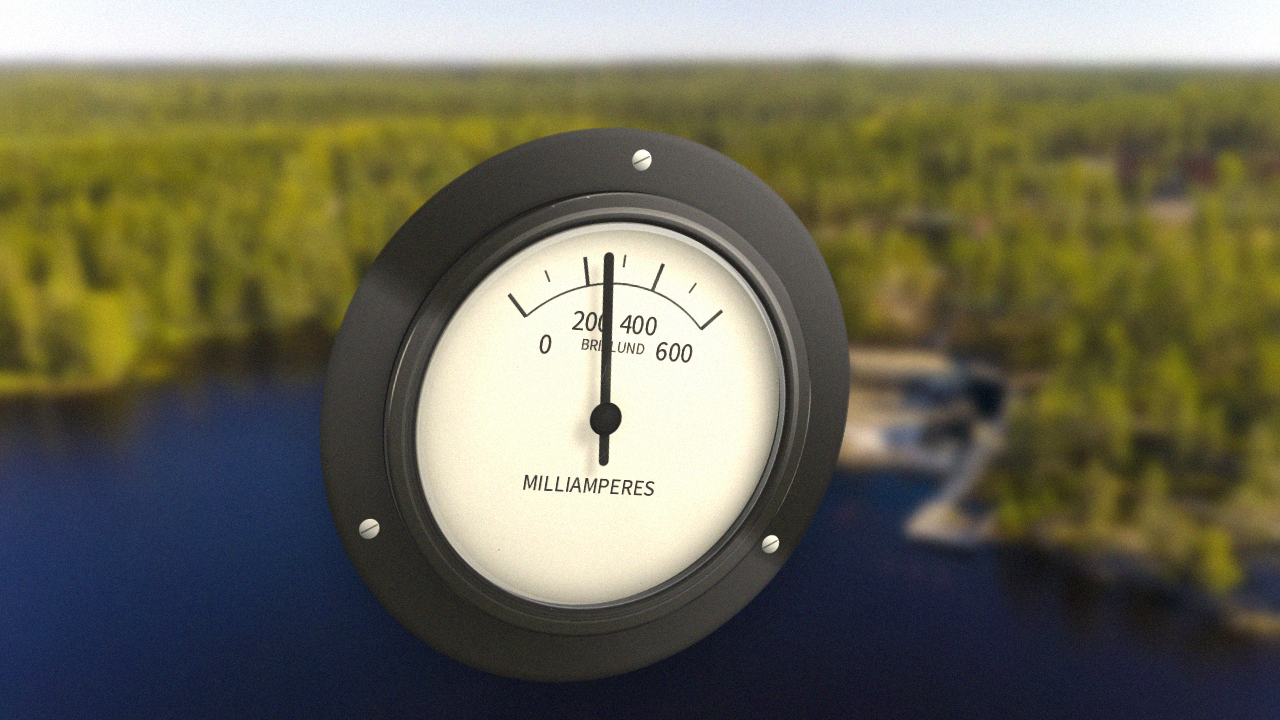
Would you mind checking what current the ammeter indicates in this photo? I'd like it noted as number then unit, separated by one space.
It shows 250 mA
